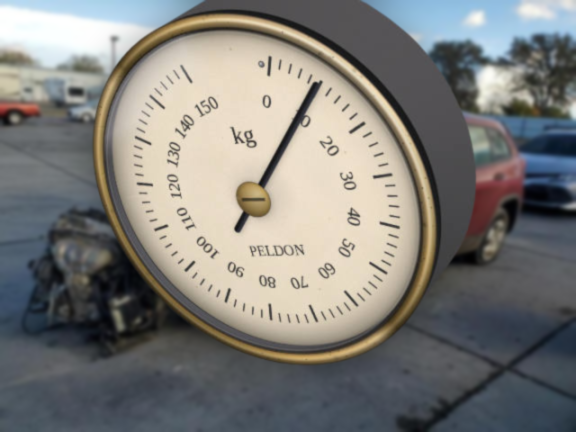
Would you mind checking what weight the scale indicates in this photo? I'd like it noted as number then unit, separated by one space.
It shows 10 kg
